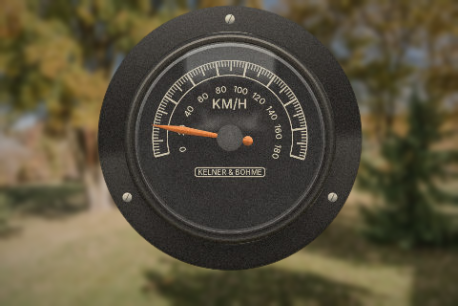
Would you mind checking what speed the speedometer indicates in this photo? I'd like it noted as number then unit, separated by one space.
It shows 20 km/h
